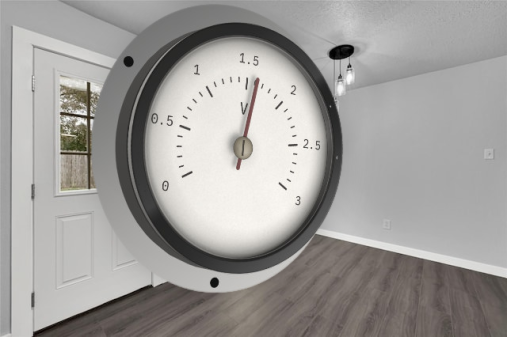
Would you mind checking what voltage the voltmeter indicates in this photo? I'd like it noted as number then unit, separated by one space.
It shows 1.6 V
